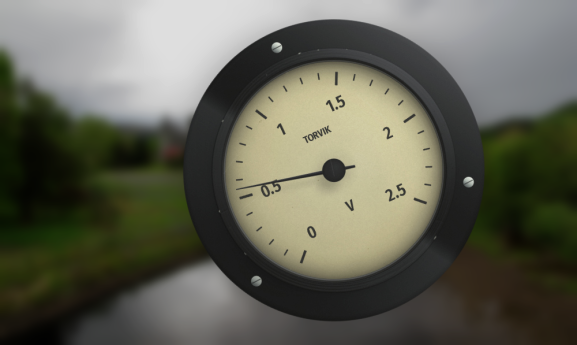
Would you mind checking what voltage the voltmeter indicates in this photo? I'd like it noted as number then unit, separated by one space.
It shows 0.55 V
